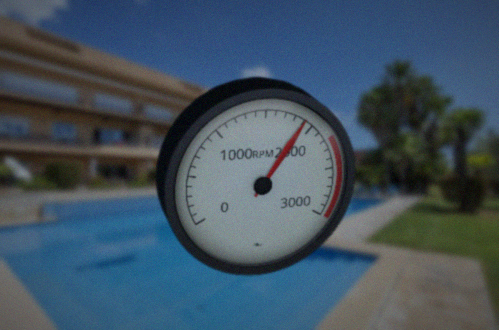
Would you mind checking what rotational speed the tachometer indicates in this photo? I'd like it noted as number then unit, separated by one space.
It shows 1900 rpm
